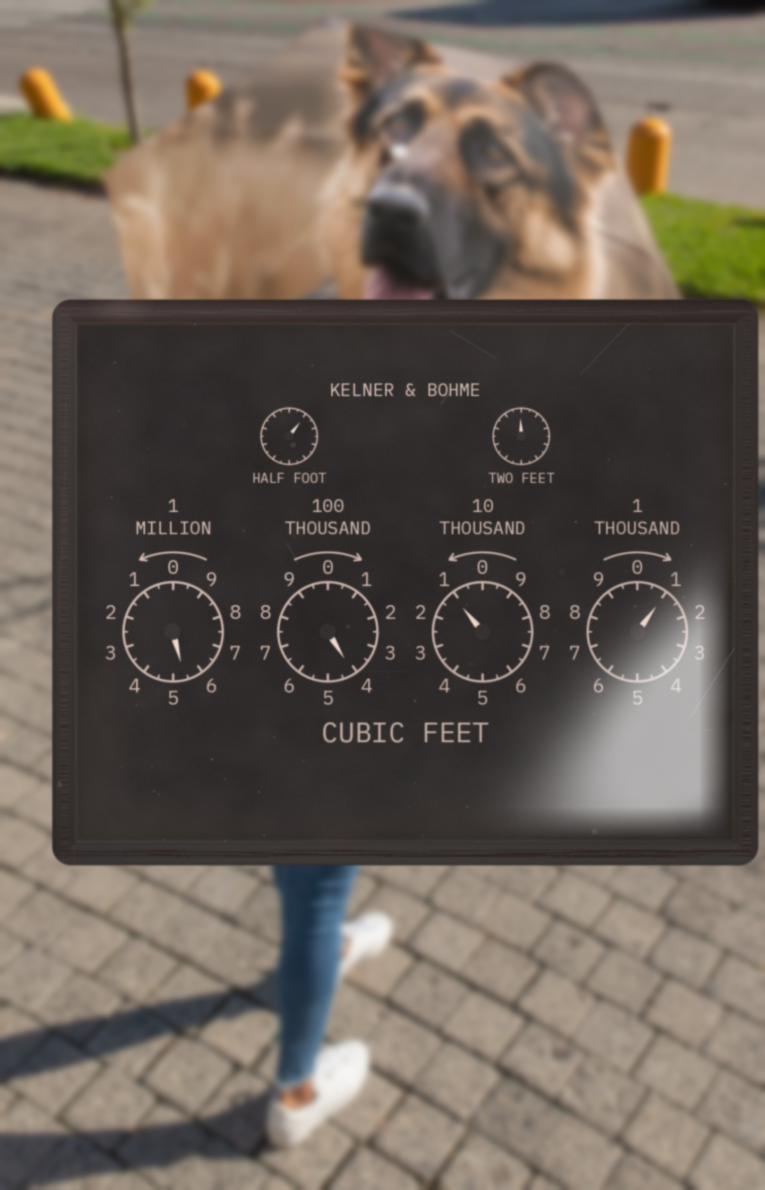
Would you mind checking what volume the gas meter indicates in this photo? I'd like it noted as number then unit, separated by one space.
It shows 541100 ft³
